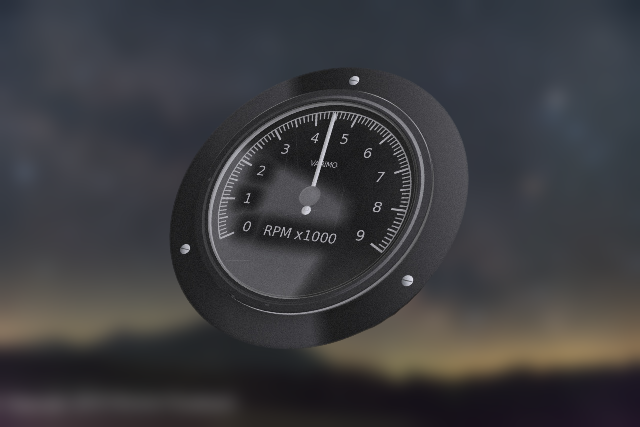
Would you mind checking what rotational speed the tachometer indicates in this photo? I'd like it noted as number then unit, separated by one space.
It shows 4500 rpm
